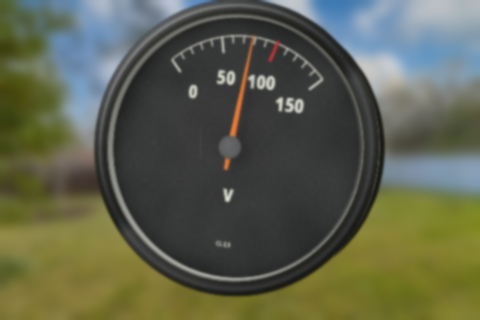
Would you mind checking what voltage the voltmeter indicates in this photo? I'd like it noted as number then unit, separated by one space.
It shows 80 V
